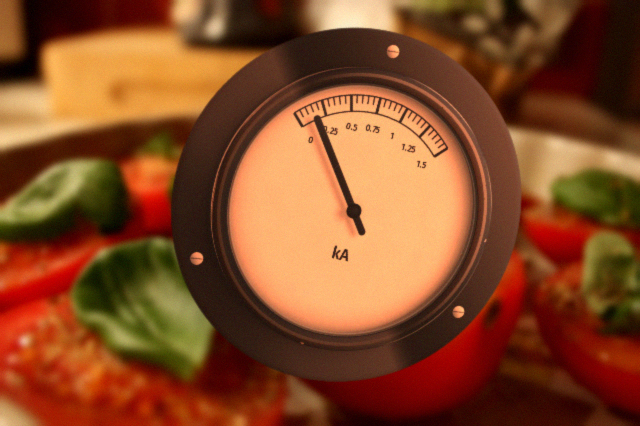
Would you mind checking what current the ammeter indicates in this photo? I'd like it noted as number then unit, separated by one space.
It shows 0.15 kA
